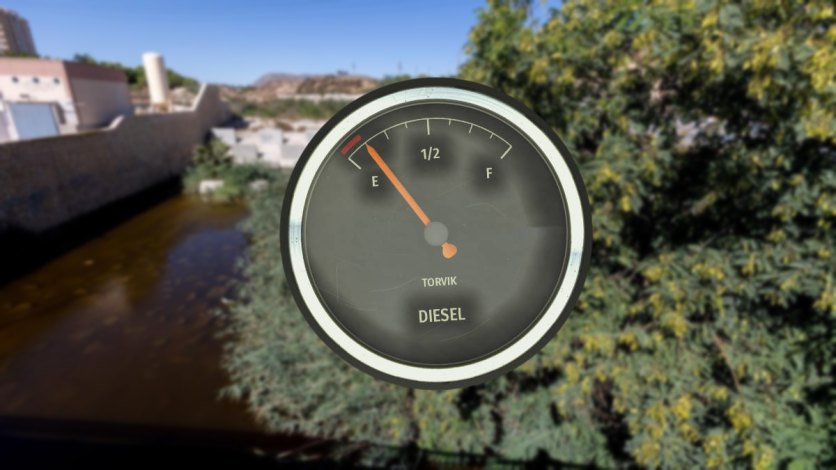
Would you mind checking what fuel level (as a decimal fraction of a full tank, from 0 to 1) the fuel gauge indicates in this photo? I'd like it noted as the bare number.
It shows 0.125
